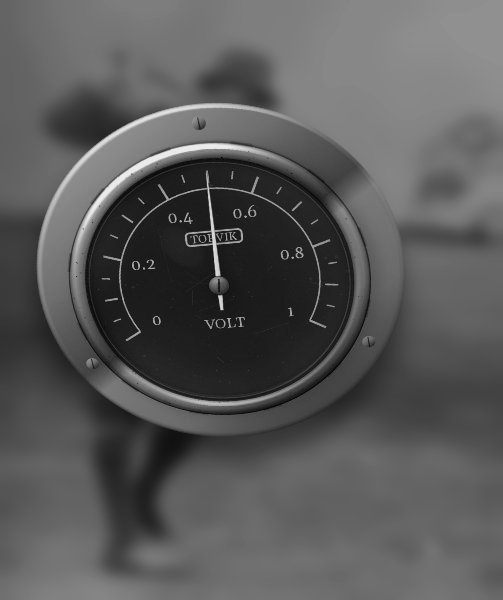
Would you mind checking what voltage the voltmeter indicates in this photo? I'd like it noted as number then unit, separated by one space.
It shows 0.5 V
